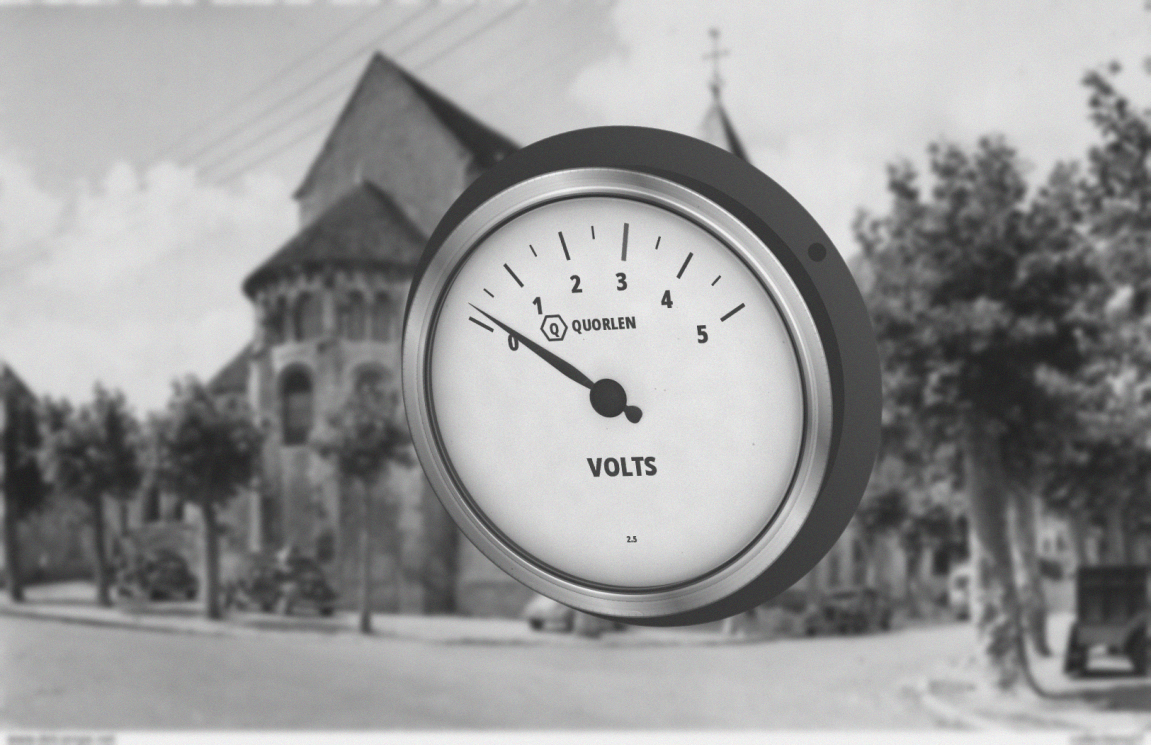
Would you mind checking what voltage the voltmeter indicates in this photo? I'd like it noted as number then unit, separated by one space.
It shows 0.25 V
